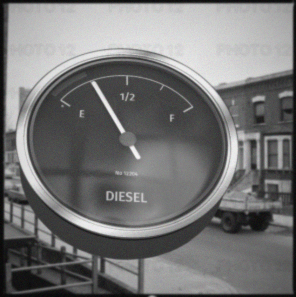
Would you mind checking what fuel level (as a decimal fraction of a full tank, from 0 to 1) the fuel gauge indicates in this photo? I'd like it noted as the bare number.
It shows 0.25
